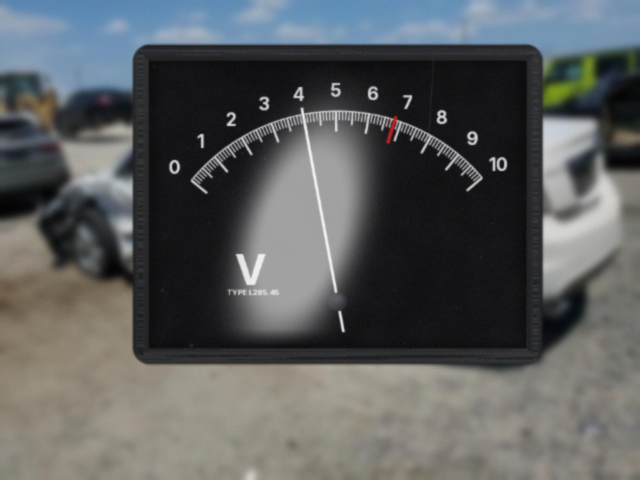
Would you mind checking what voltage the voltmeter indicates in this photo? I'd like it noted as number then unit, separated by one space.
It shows 4 V
